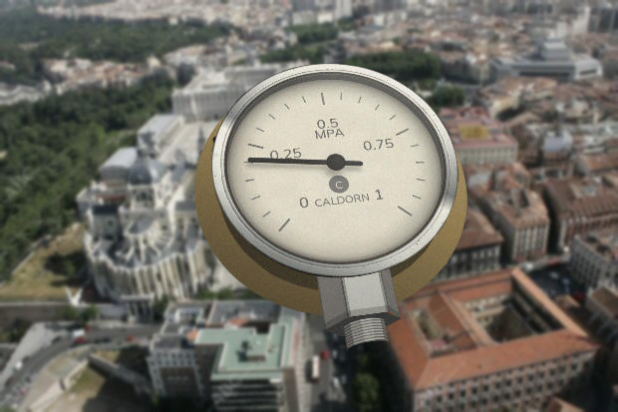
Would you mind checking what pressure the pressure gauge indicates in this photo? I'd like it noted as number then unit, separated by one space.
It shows 0.2 MPa
